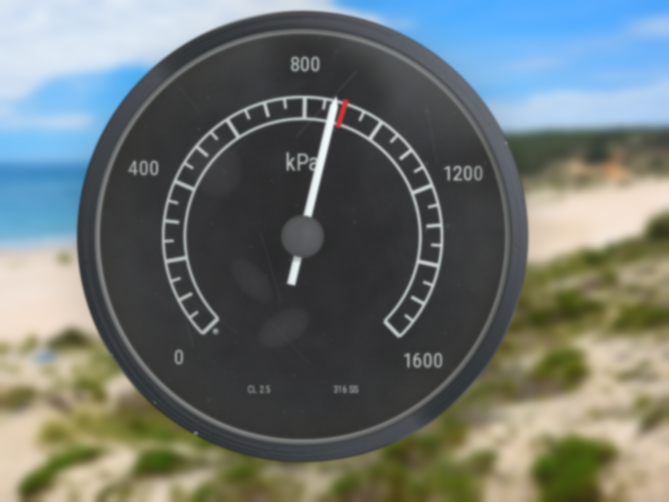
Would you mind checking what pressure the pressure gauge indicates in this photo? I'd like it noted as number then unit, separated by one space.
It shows 875 kPa
